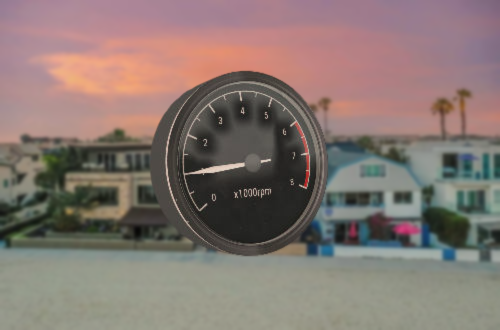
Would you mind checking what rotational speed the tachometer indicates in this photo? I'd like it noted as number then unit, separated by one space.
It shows 1000 rpm
